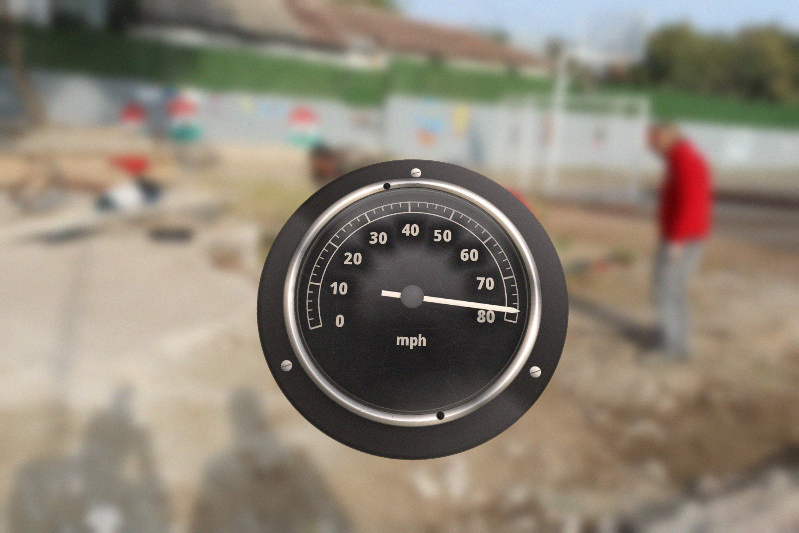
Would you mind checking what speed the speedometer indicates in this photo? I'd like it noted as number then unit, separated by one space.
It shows 78 mph
